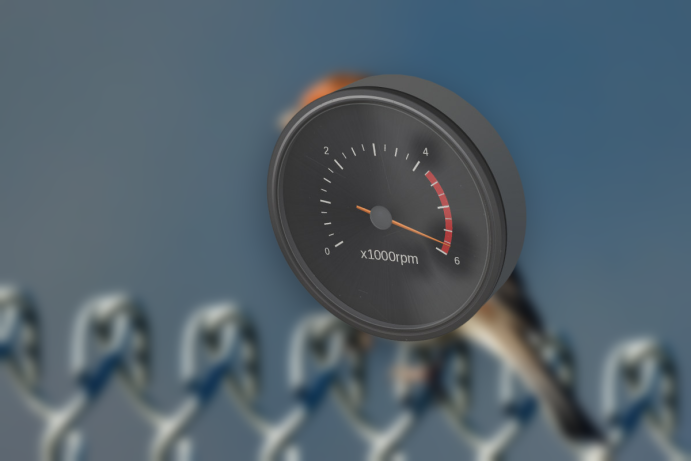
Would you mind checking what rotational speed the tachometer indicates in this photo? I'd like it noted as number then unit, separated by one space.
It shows 5750 rpm
